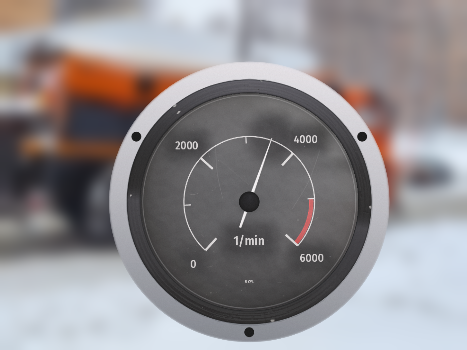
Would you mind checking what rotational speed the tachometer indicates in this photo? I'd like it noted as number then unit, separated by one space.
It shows 3500 rpm
